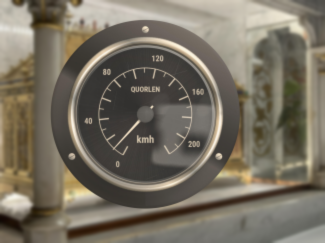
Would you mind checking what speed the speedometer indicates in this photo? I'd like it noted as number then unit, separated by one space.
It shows 10 km/h
